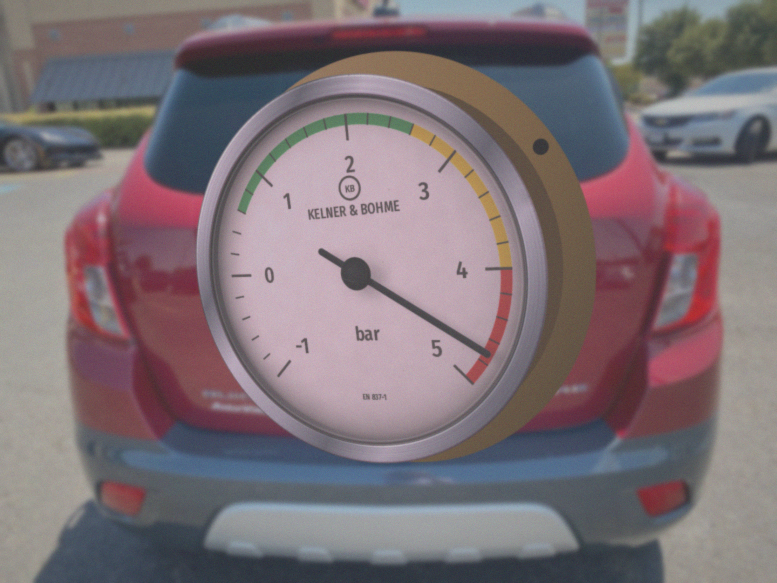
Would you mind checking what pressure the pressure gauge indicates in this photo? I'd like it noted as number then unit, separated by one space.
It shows 4.7 bar
